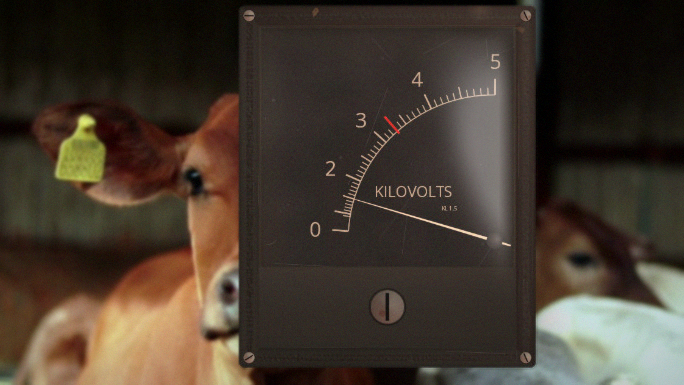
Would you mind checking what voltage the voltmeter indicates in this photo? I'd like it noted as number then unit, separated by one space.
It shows 1.5 kV
